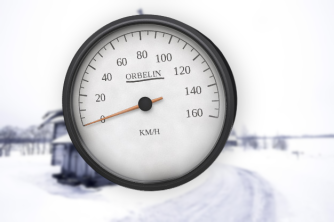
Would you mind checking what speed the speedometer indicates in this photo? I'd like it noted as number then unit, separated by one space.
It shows 0 km/h
